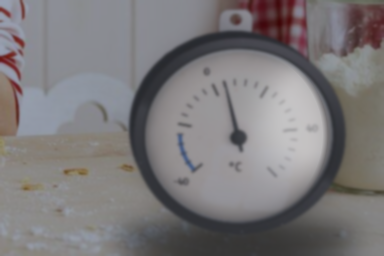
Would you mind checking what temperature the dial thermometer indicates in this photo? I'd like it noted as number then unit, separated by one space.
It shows 4 °C
